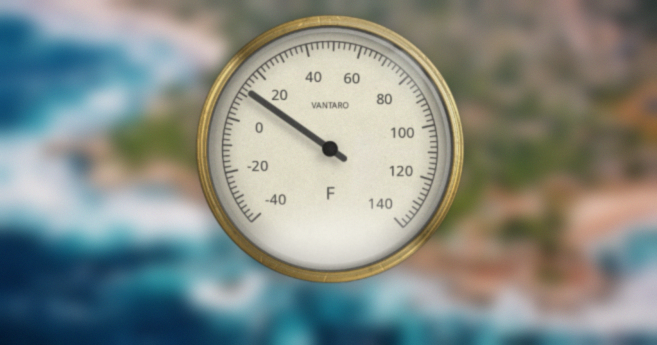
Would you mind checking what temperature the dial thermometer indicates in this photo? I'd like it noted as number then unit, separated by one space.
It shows 12 °F
